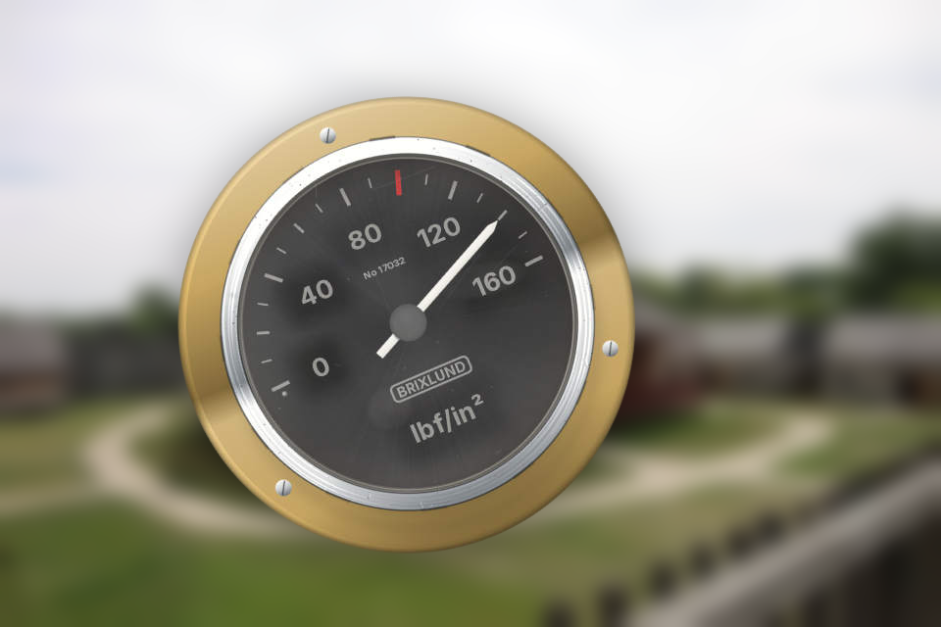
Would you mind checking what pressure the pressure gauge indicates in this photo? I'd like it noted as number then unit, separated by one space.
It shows 140 psi
